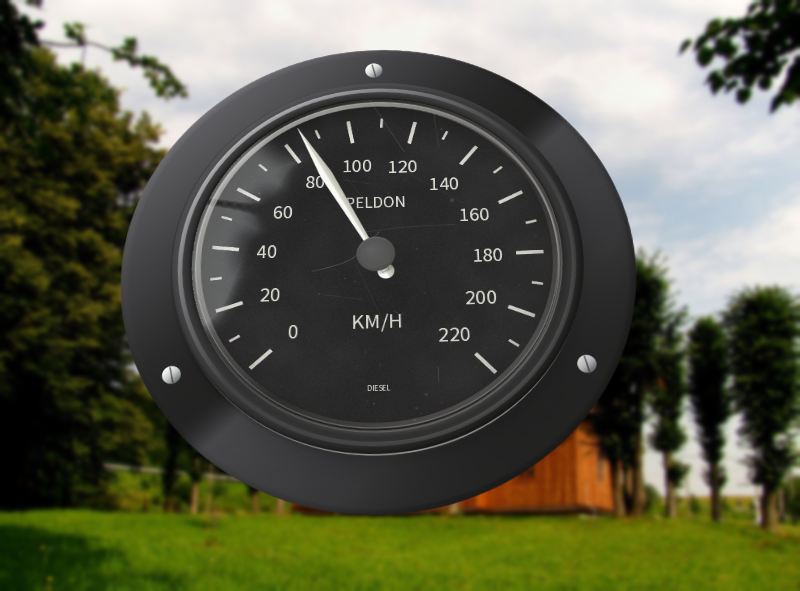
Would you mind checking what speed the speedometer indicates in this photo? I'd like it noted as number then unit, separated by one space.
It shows 85 km/h
